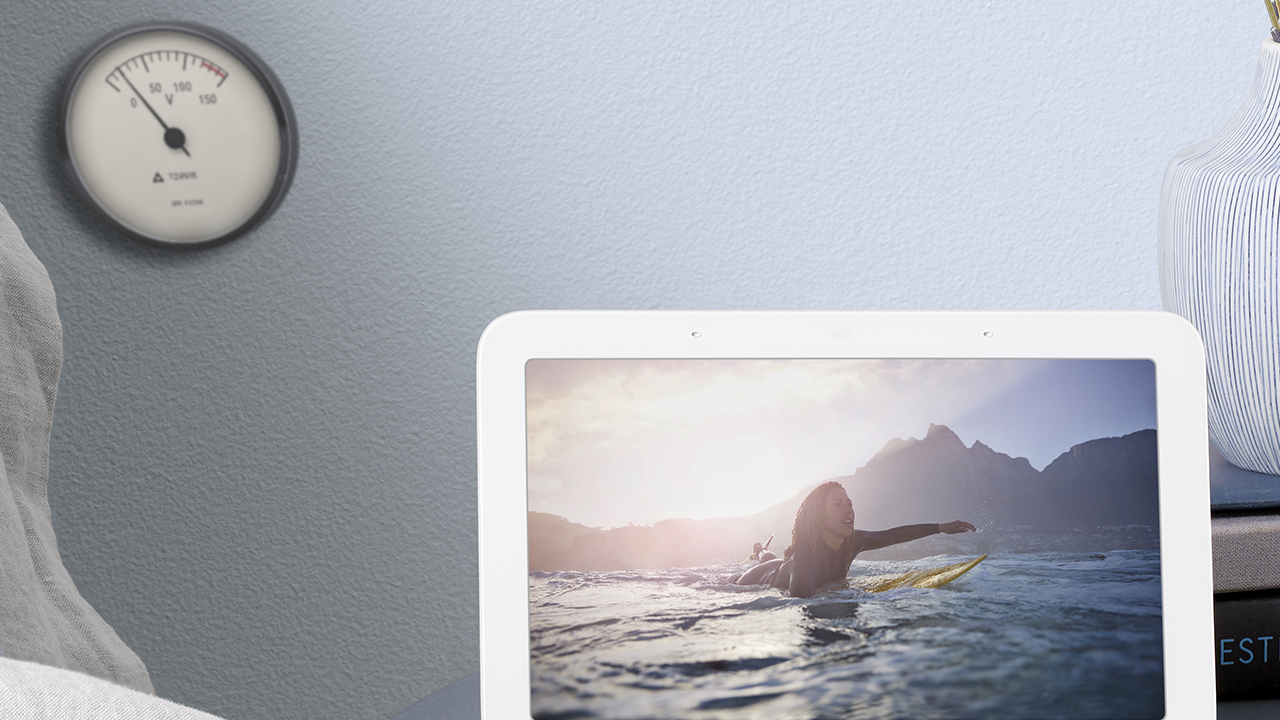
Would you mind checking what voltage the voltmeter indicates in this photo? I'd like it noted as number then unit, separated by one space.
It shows 20 V
